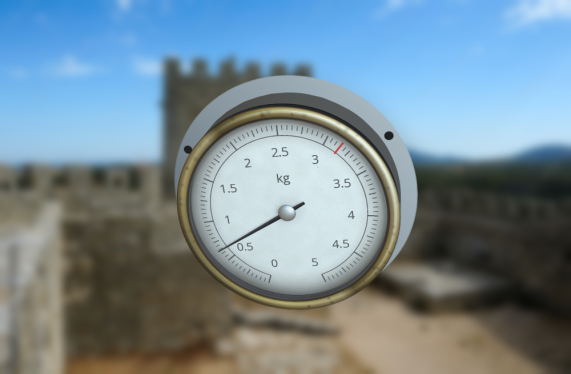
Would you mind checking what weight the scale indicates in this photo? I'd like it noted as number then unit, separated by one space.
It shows 0.65 kg
